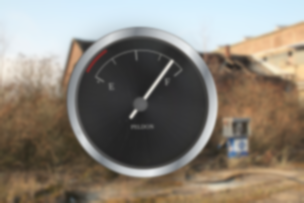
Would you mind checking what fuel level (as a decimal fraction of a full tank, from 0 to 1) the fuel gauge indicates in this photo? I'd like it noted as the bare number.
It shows 0.875
